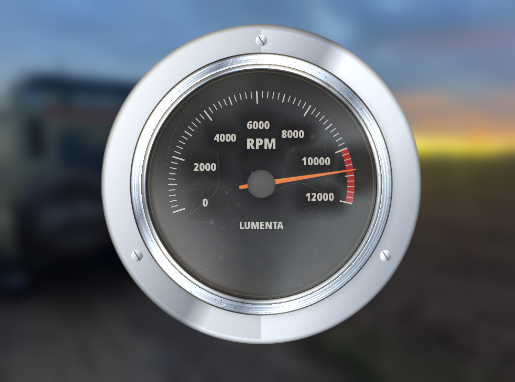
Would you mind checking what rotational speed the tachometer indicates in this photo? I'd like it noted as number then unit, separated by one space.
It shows 10800 rpm
